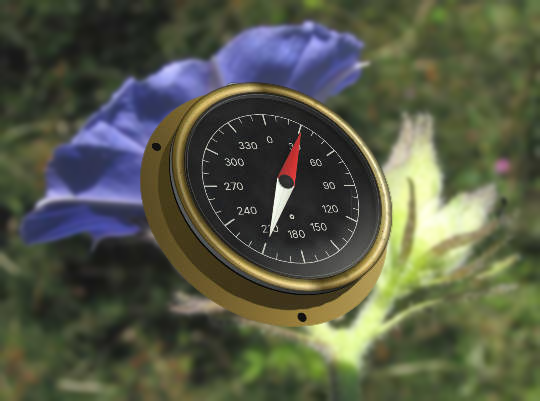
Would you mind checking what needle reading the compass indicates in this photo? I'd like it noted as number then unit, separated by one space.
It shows 30 °
